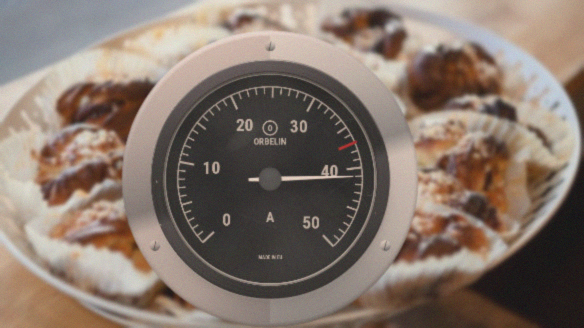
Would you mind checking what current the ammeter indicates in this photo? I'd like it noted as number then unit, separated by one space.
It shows 41 A
